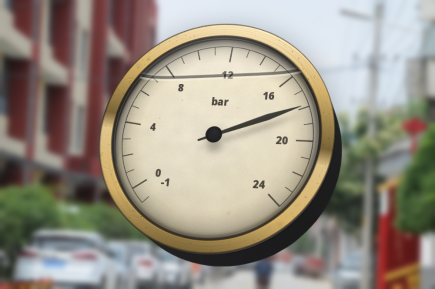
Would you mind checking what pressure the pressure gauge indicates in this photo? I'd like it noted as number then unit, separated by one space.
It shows 18 bar
